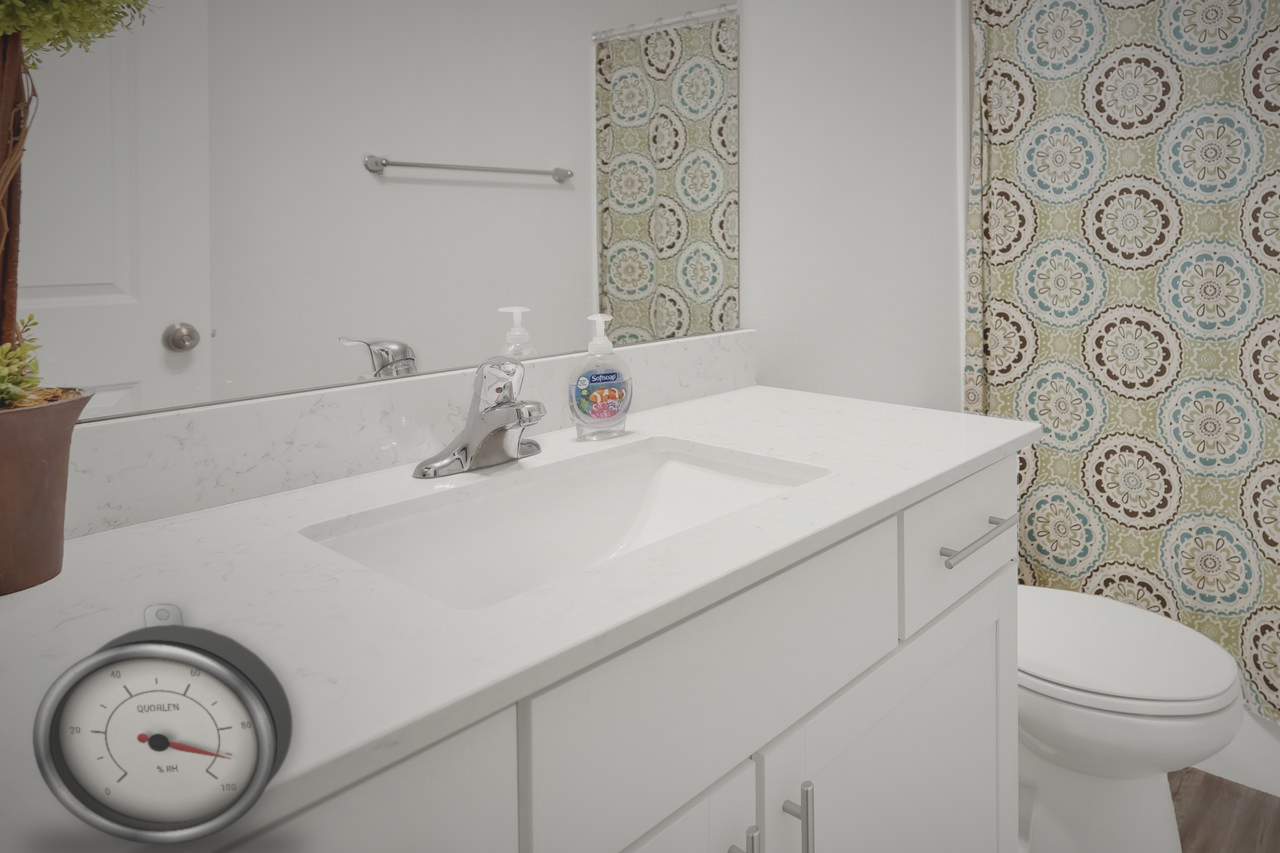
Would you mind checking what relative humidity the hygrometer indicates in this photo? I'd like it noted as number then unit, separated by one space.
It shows 90 %
